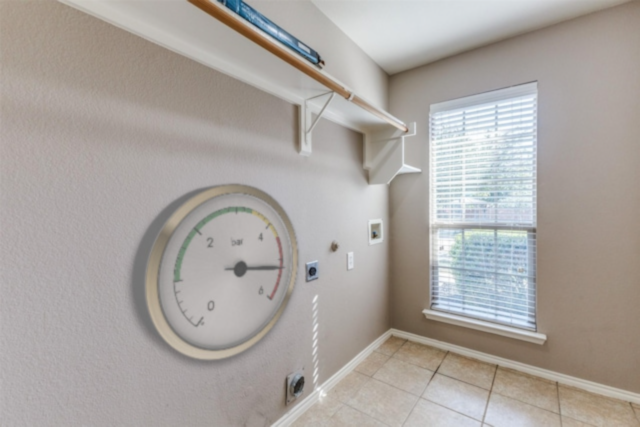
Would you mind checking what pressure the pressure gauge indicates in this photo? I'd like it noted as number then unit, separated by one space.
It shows 5.2 bar
